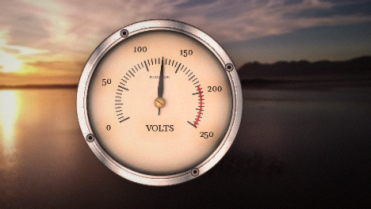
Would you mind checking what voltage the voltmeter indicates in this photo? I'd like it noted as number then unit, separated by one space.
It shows 125 V
